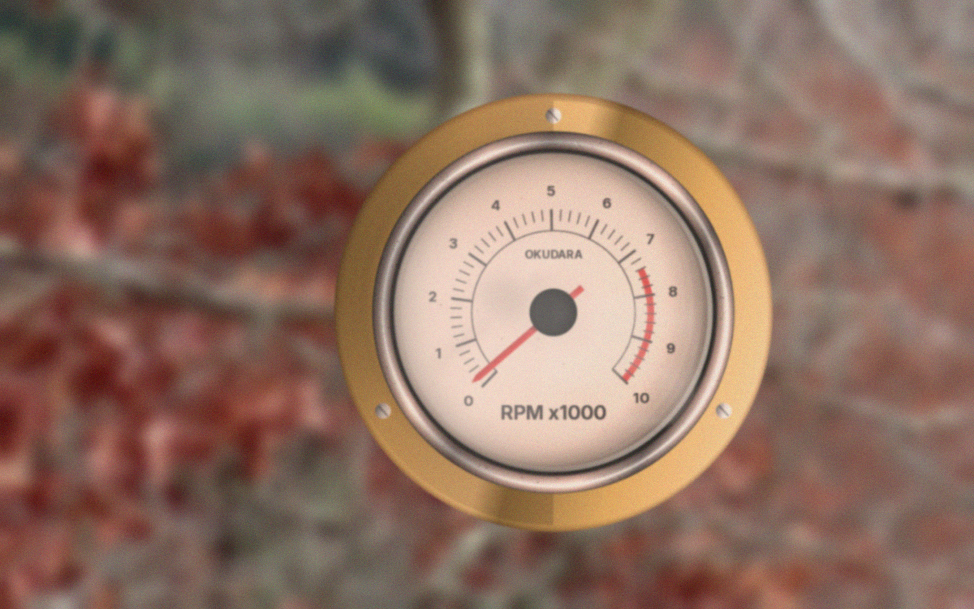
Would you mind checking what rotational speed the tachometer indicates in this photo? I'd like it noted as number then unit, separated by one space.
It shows 200 rpm
